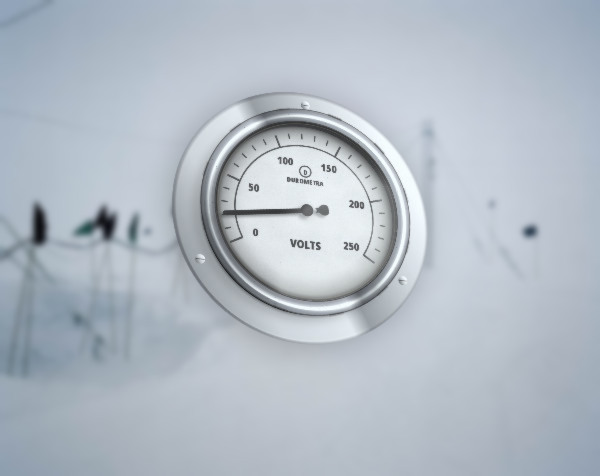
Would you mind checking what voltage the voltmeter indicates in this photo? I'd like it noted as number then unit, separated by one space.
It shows 20 V
